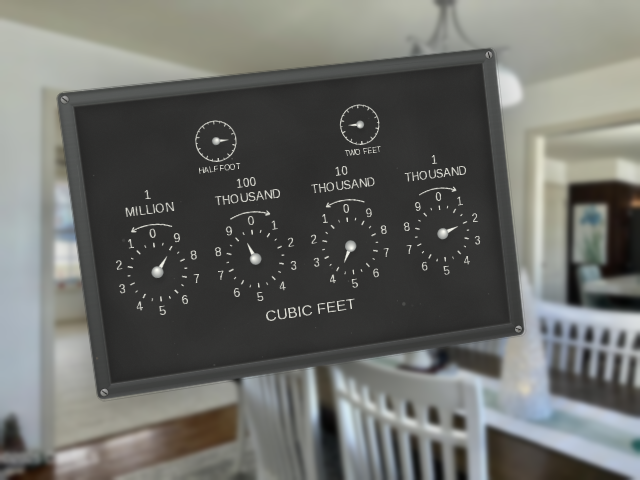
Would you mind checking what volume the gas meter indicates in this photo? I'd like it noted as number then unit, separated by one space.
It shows 894200 ft³
